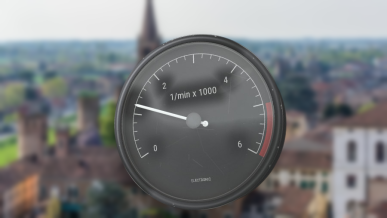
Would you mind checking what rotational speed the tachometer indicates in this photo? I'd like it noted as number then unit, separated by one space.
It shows 1200 rpm
